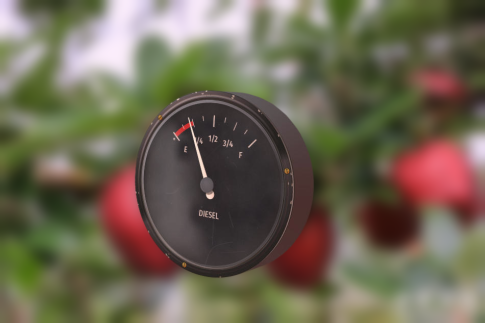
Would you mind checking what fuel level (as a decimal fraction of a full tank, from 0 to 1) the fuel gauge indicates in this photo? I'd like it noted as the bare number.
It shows 0.25
